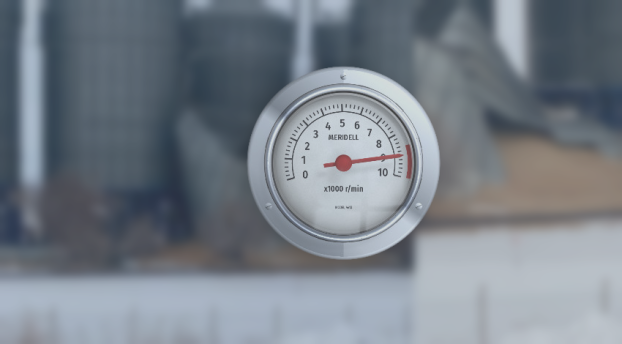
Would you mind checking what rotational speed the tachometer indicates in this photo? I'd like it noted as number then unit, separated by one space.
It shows 9000 rpm
